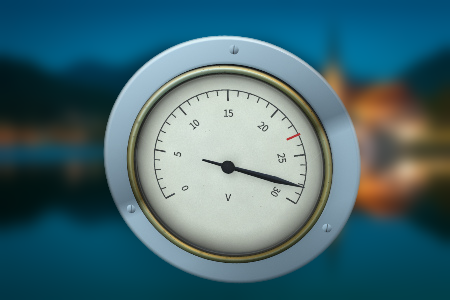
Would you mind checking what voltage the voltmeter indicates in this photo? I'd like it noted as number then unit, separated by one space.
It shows 28 V
